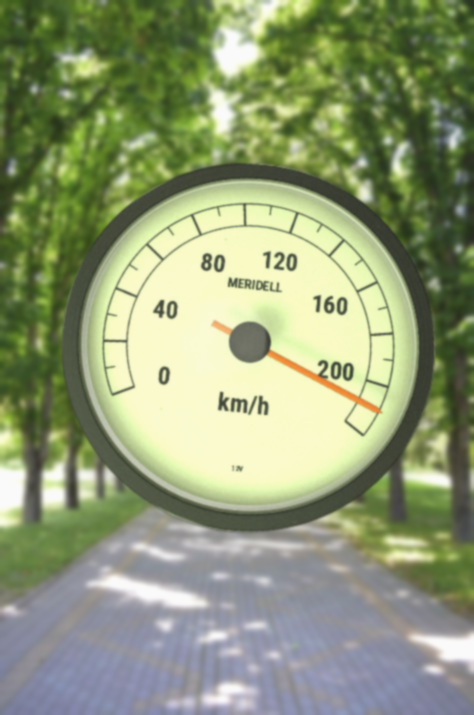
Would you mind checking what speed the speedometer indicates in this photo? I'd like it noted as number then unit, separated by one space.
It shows 210 km/h
